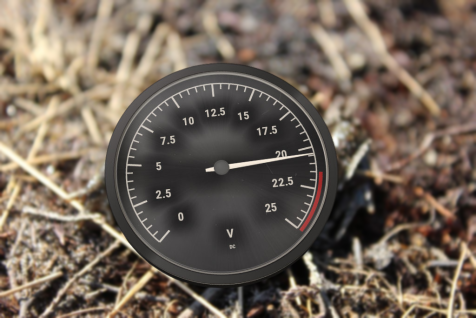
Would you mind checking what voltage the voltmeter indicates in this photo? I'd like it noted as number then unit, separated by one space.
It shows 20.5 V
